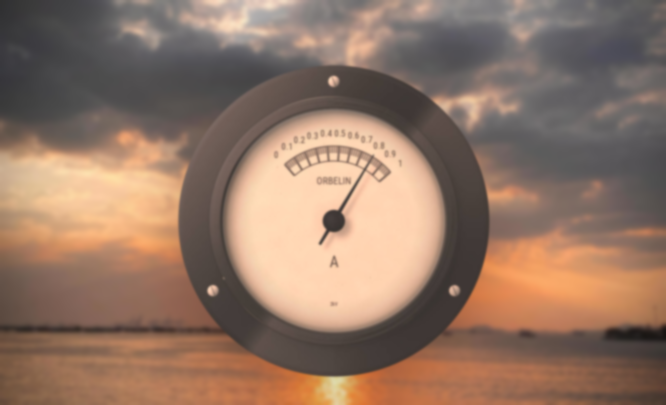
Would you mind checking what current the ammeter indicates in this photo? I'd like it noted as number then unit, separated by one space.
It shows 0.8 A
